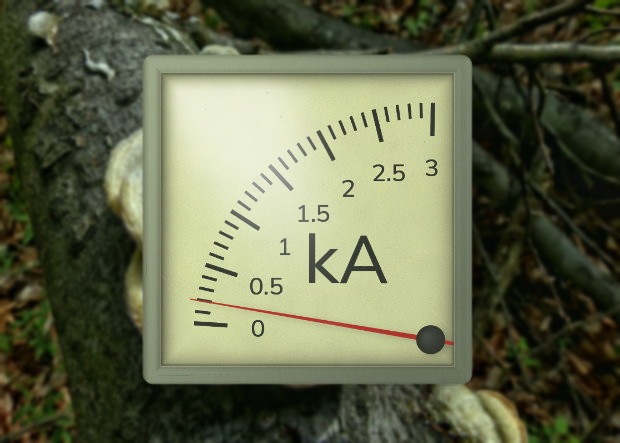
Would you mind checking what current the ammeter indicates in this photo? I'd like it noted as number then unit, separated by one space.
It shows 0.2 kA
